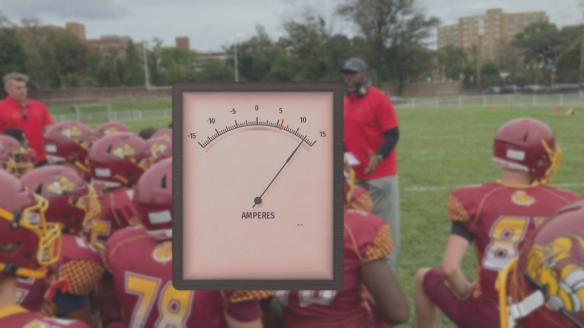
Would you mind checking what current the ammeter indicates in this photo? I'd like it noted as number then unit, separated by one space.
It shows 12.5 A
